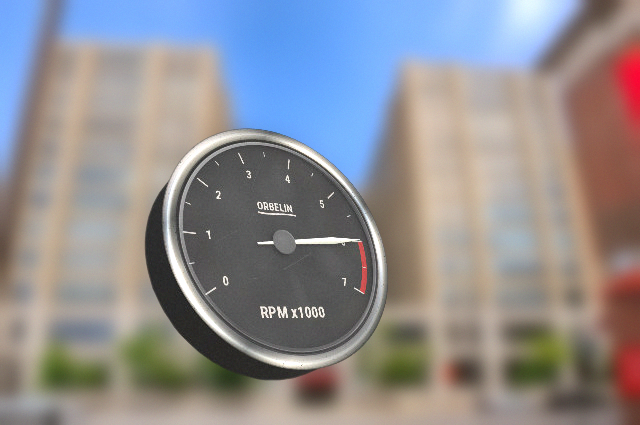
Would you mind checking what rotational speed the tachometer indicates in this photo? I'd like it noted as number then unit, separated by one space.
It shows 6000 rpm
